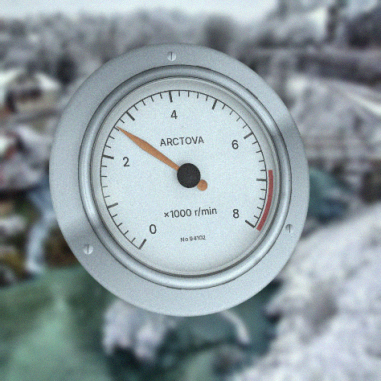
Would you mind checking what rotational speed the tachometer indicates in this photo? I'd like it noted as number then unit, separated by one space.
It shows 2600 rpm
